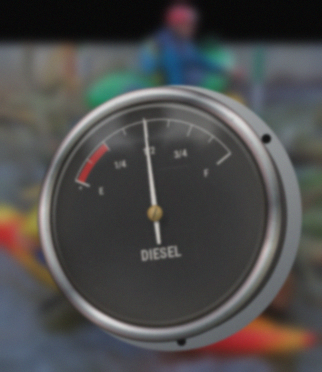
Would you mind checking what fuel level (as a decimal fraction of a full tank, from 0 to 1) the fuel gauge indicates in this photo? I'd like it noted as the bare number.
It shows 0.5
